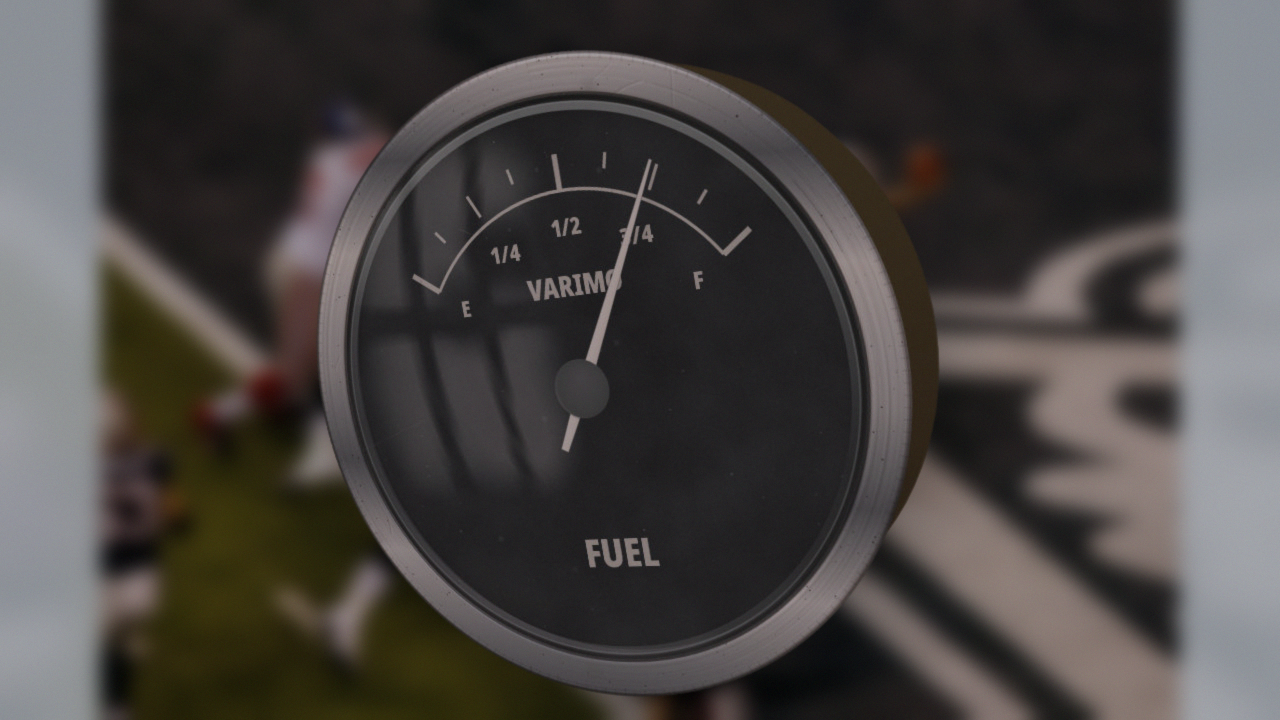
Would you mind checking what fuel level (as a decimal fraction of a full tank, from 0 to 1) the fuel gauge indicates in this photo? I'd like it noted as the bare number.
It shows 0.75
